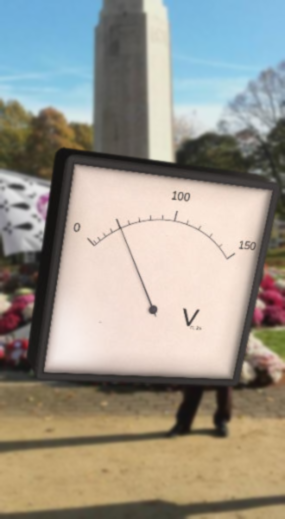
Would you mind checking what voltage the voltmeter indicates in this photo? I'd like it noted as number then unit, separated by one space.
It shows 50 V
